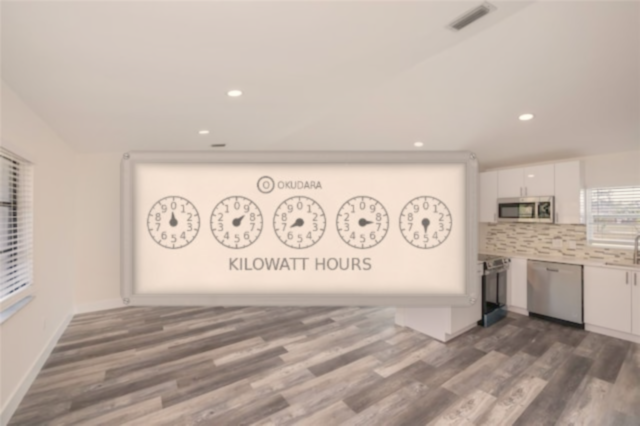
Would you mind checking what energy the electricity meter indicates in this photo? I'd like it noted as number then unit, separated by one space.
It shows 98675 kWh
